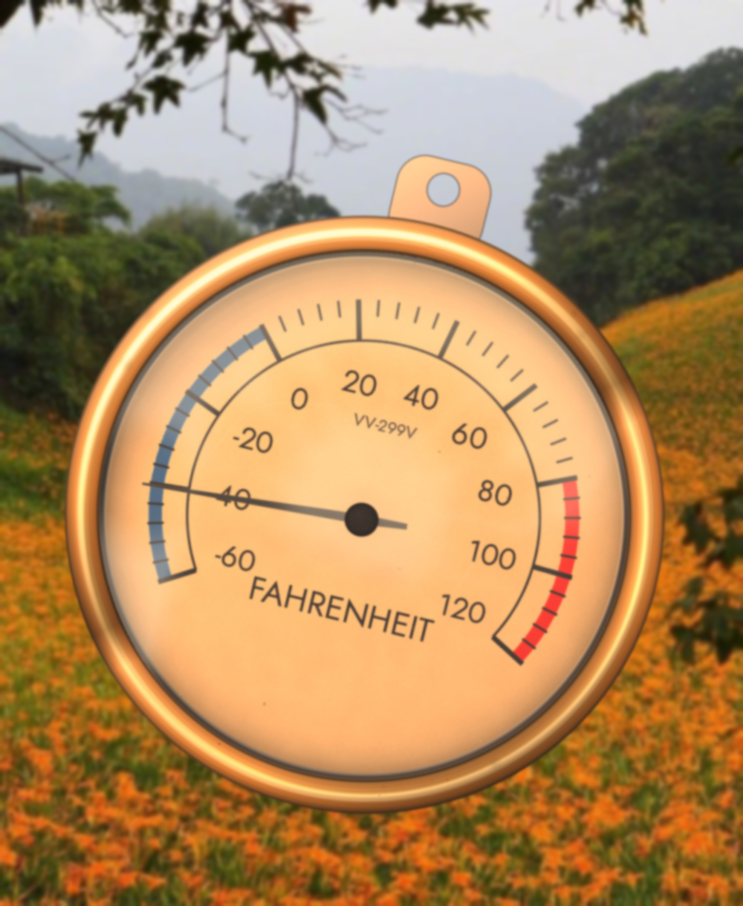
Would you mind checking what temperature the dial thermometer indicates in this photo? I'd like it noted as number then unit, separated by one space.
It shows -40 °F
